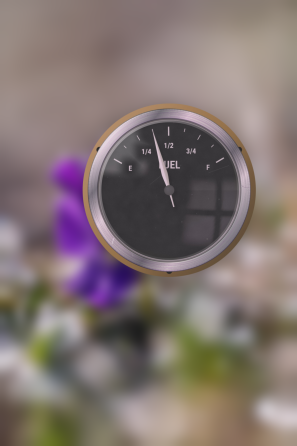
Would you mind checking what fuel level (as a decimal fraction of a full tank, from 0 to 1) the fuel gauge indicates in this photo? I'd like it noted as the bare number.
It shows 0.375
